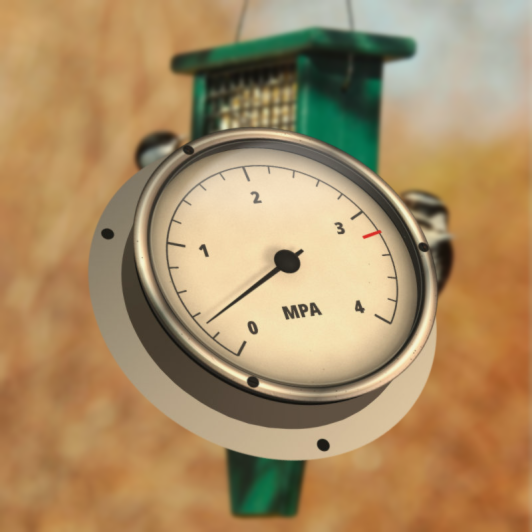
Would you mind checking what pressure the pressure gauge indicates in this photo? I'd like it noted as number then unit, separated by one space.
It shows 0.3 MPa
